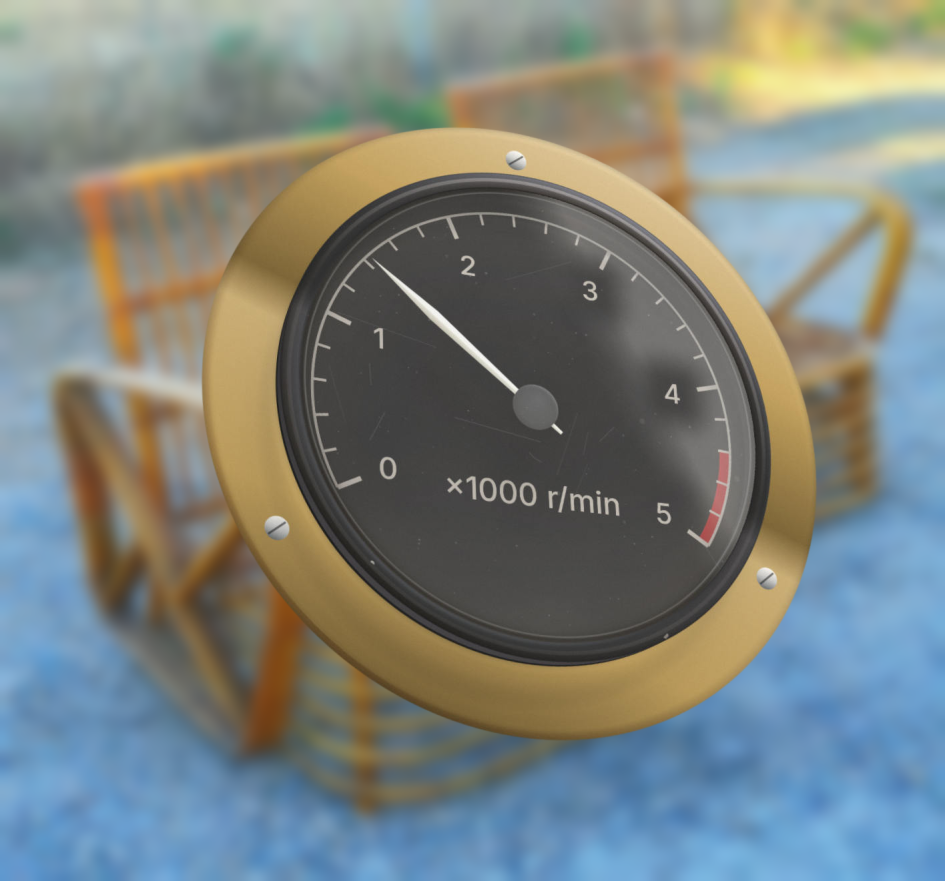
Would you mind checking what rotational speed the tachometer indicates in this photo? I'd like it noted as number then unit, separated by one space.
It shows 1400 rpm
